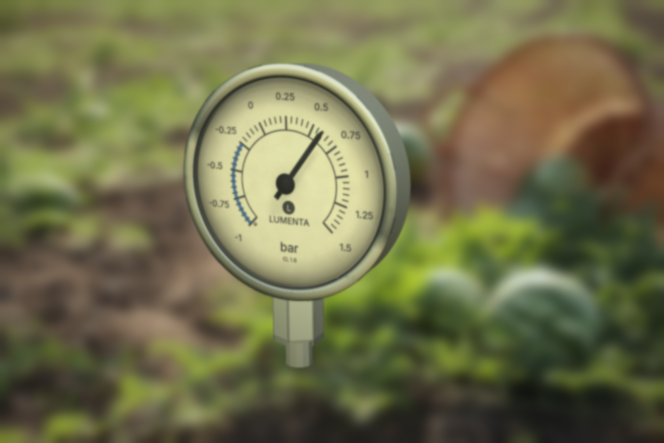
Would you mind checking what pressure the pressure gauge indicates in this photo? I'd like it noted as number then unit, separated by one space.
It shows 0.6 bar
